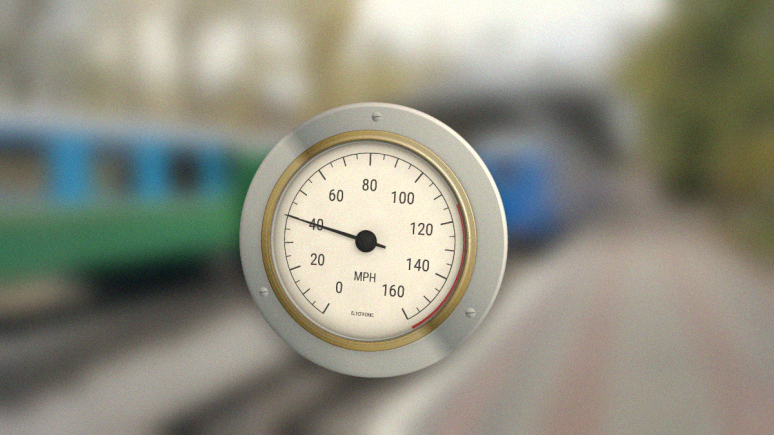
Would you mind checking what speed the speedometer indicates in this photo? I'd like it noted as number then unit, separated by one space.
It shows 40 mph
